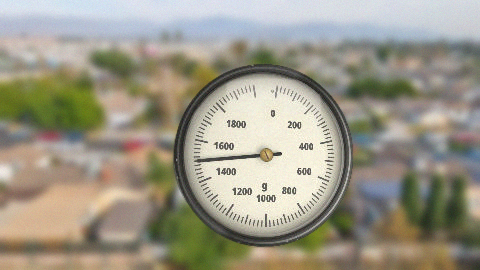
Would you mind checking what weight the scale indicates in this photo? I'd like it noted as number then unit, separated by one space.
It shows 1500 g
